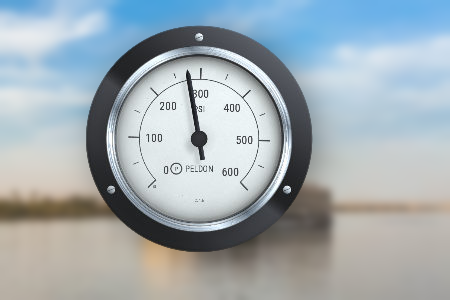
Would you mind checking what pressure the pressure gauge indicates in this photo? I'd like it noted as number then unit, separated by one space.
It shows 275 psi
